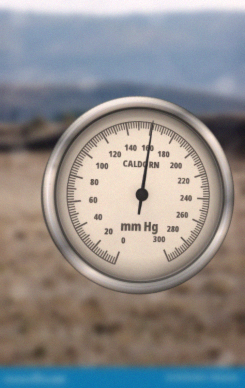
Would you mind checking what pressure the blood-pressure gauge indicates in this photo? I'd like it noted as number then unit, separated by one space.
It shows 160 mmHg
